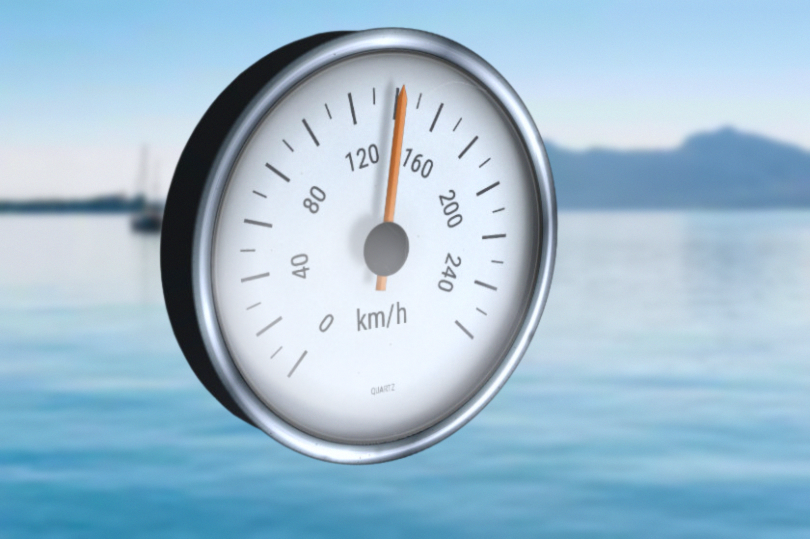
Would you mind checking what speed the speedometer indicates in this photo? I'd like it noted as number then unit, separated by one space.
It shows 140 km/h
